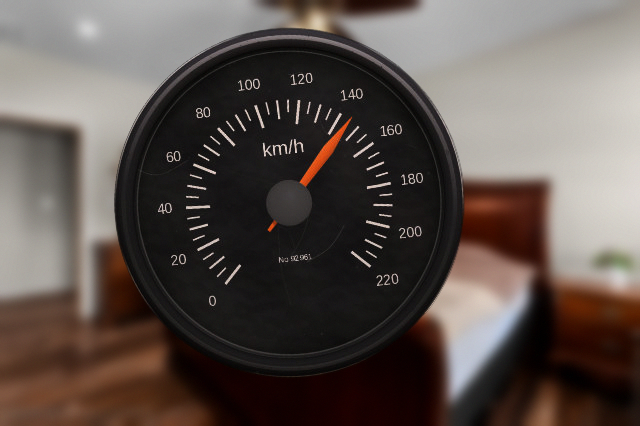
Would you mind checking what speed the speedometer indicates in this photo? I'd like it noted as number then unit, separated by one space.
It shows 145 km/h
